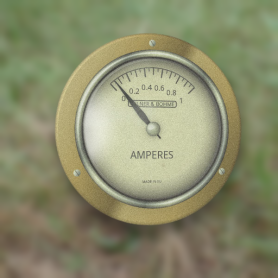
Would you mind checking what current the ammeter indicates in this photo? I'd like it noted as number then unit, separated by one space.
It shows 0.05 A
